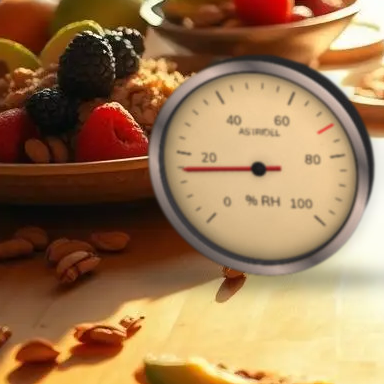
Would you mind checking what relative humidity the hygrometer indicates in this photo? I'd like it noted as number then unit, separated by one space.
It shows 16 %
